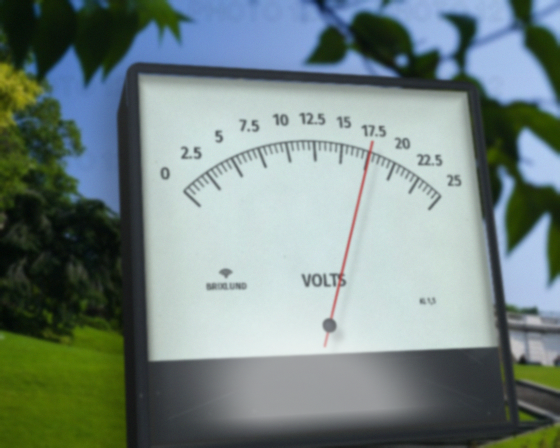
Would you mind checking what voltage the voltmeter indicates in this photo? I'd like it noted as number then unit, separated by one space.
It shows 17.5 V
